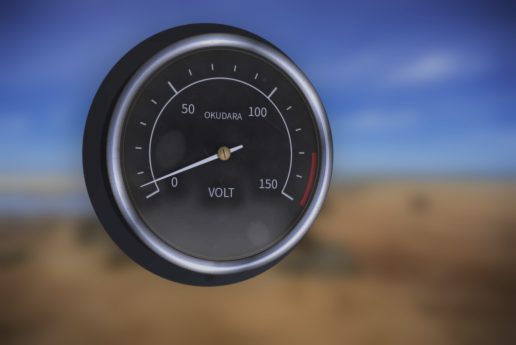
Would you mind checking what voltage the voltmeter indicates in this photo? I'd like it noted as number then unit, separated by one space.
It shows 5 V
